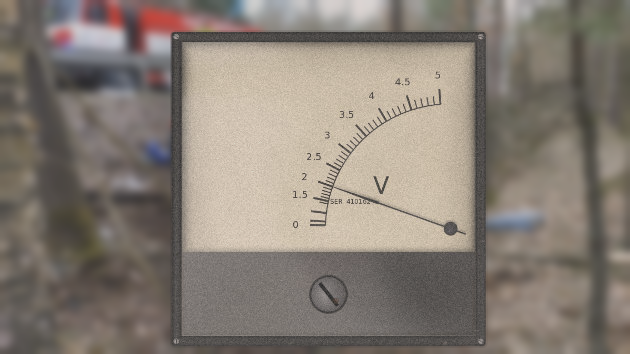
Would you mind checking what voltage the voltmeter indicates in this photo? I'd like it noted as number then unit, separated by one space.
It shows 2 V
